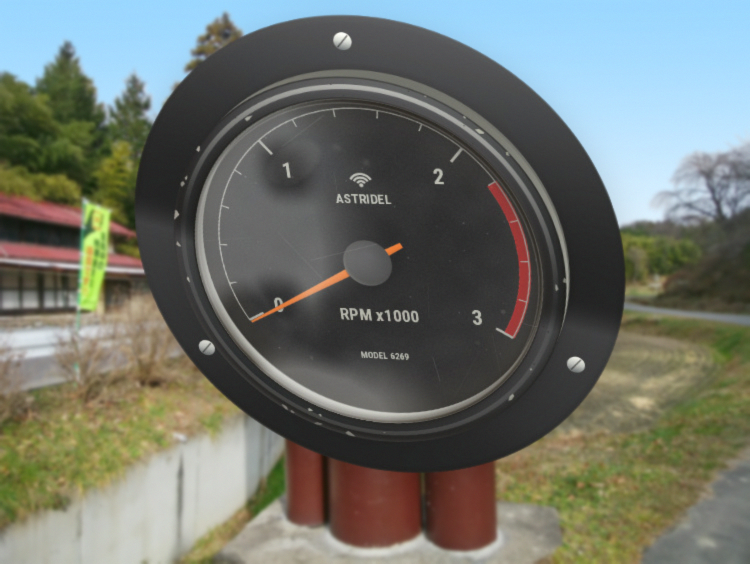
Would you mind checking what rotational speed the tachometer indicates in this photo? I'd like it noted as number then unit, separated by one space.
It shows 0 rpm
